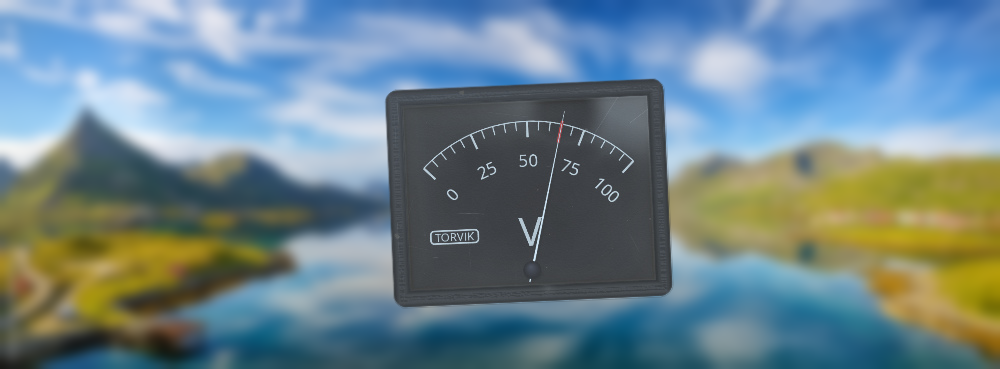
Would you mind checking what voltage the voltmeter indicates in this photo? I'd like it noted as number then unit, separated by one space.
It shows 65 V
